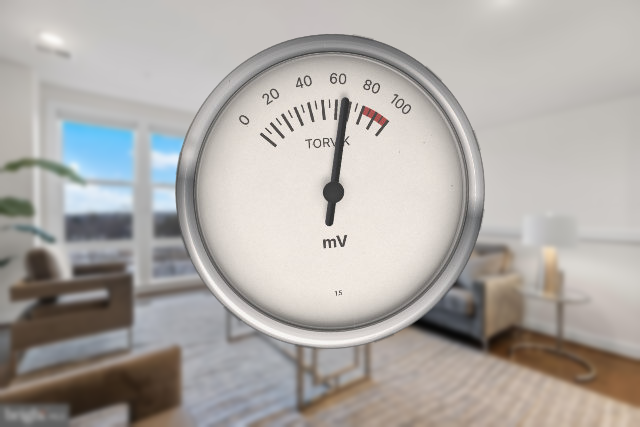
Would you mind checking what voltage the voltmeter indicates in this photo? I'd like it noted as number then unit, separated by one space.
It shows 65 mV
